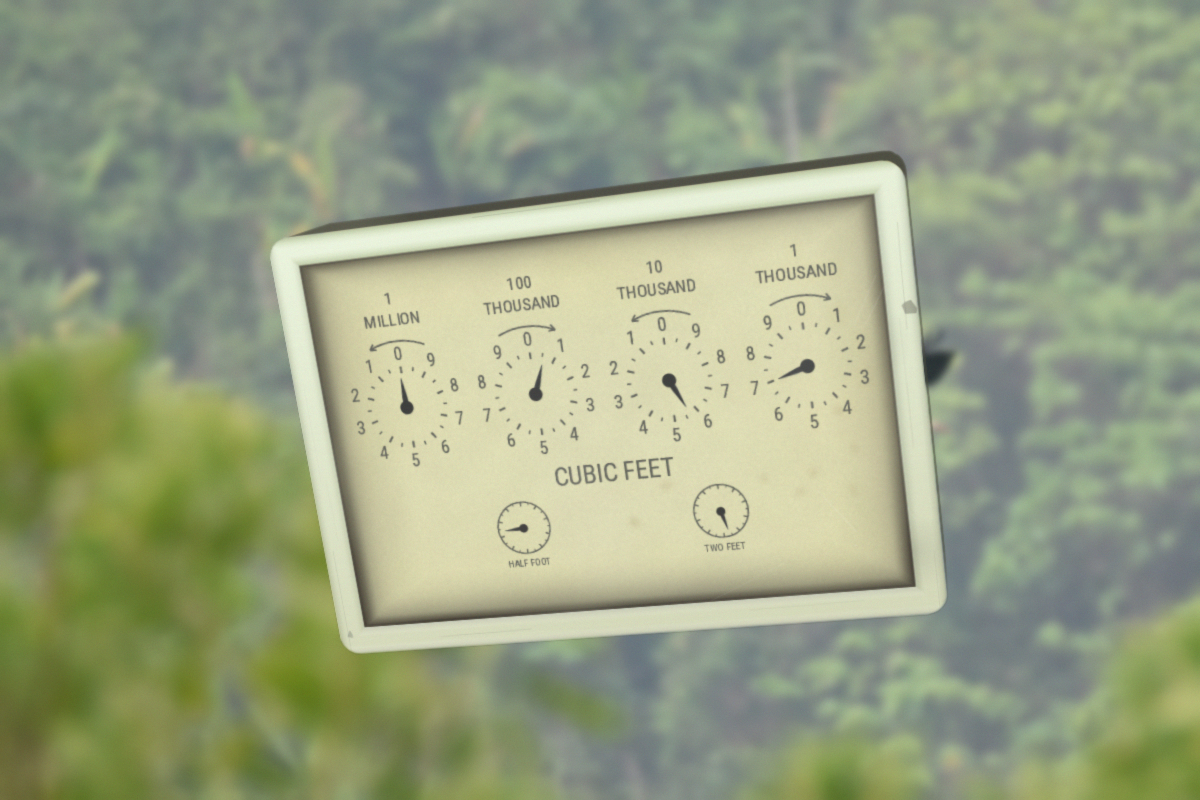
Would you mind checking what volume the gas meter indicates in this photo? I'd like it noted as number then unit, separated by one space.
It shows 5700 ft³
